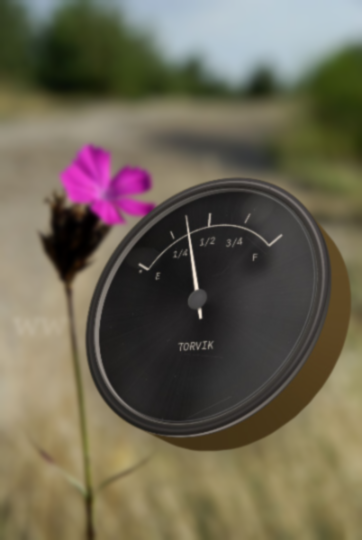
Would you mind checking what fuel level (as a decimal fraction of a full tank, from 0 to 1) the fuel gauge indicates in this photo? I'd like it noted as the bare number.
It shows 0.375
